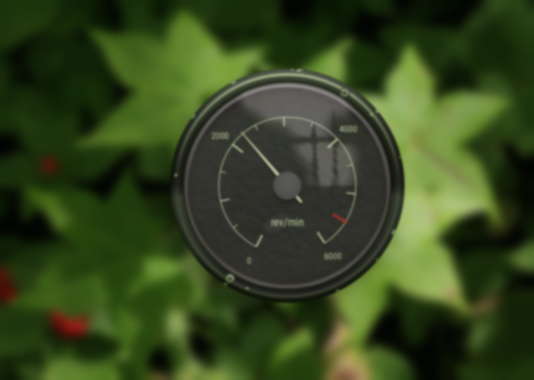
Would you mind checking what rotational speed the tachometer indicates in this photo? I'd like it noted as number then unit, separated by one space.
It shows 2250 rpm
